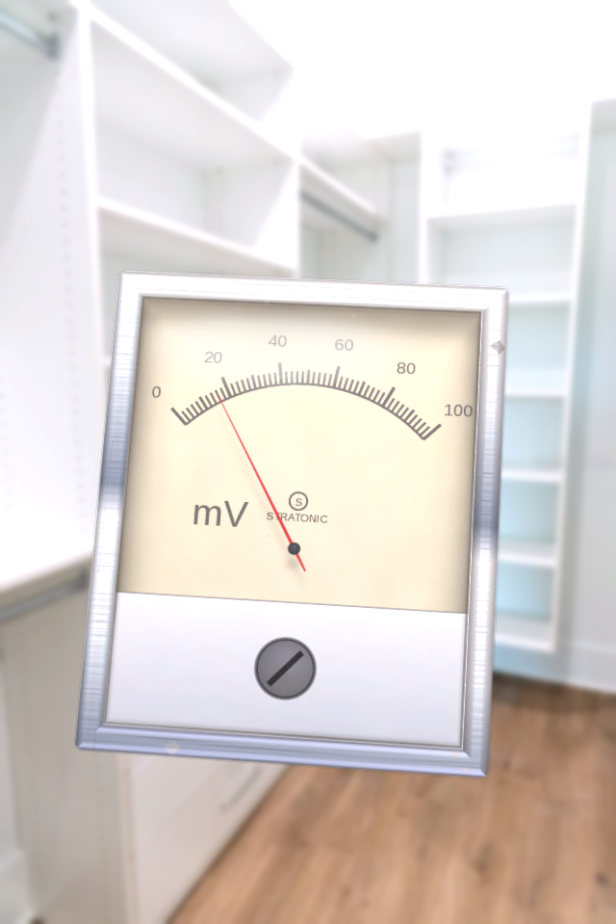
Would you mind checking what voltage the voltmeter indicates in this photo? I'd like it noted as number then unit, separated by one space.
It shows 16 mV
